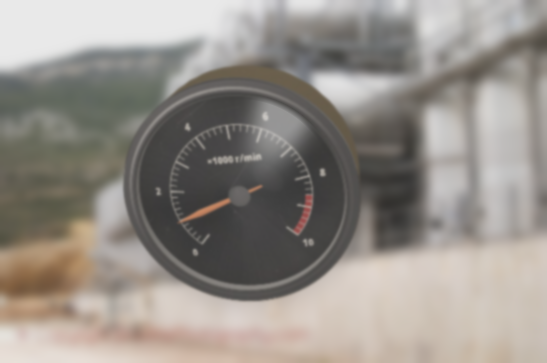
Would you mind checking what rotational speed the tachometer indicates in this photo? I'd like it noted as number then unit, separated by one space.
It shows 1000 rpm
